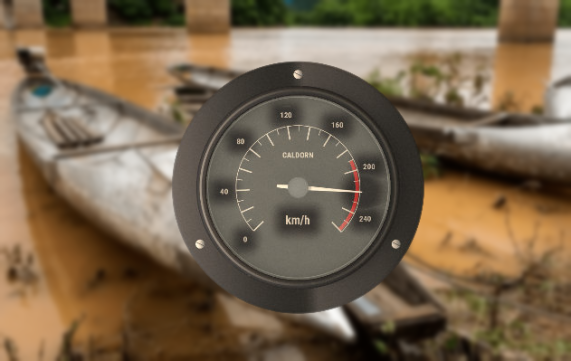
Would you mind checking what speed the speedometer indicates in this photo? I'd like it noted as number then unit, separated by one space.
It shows 220 km/h
